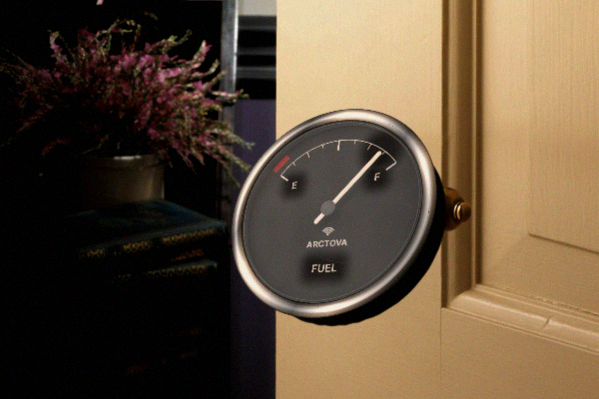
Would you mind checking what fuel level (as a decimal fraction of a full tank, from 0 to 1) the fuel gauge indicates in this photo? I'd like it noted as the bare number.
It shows 0.875
